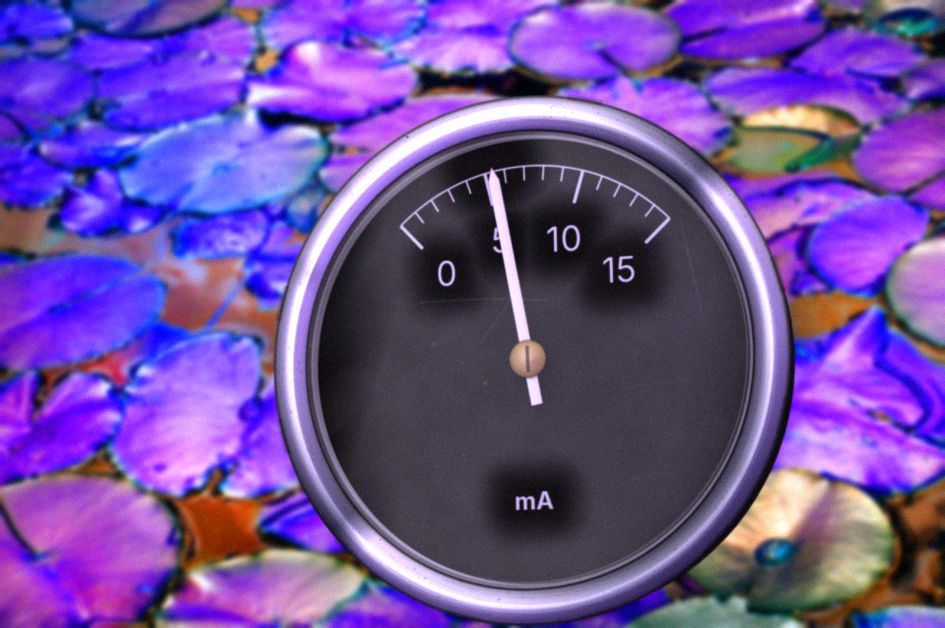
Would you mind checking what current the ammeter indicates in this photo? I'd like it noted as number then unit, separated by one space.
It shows 5.5 mA
